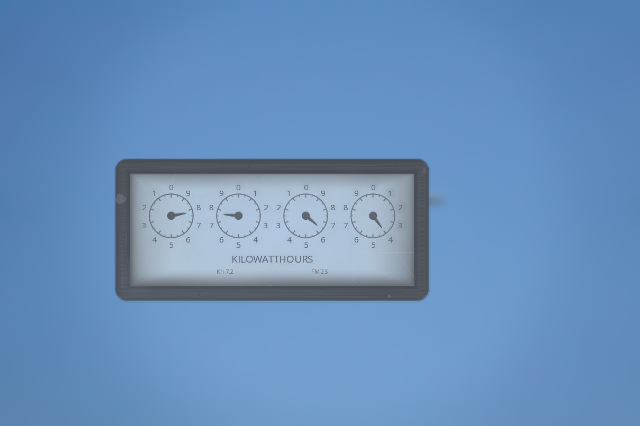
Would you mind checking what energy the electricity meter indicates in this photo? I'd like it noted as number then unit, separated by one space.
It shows 7764 kWh
